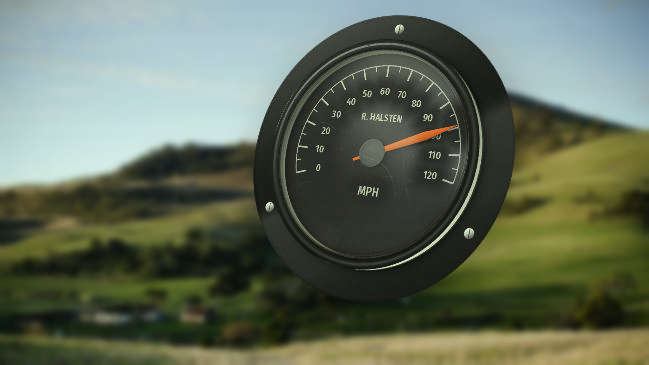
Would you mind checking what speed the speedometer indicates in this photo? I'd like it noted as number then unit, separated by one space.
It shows 100 mph
